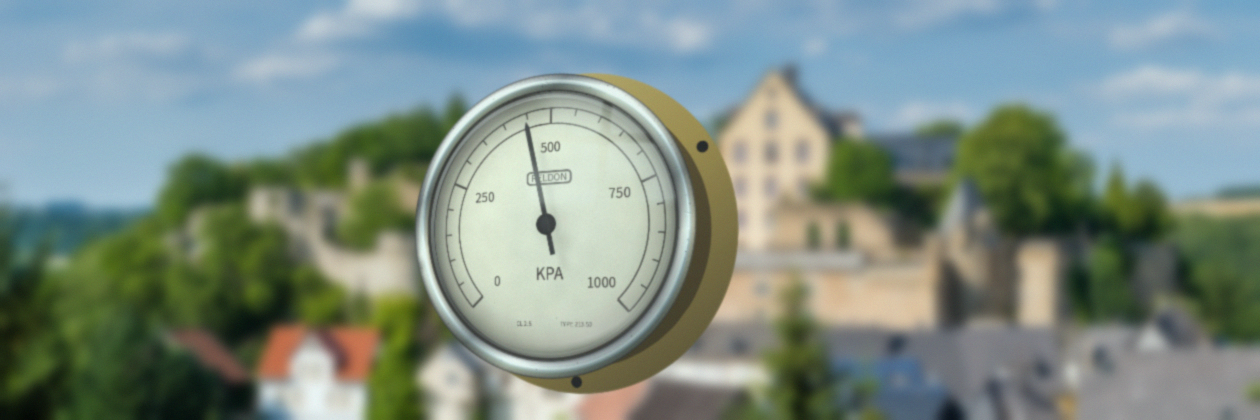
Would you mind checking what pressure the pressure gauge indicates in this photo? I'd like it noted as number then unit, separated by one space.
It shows 450 kPa
